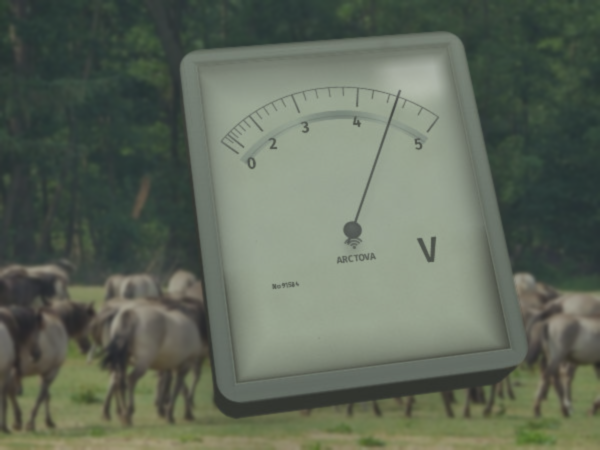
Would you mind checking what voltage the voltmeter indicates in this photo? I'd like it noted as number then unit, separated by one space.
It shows 4.5 V
